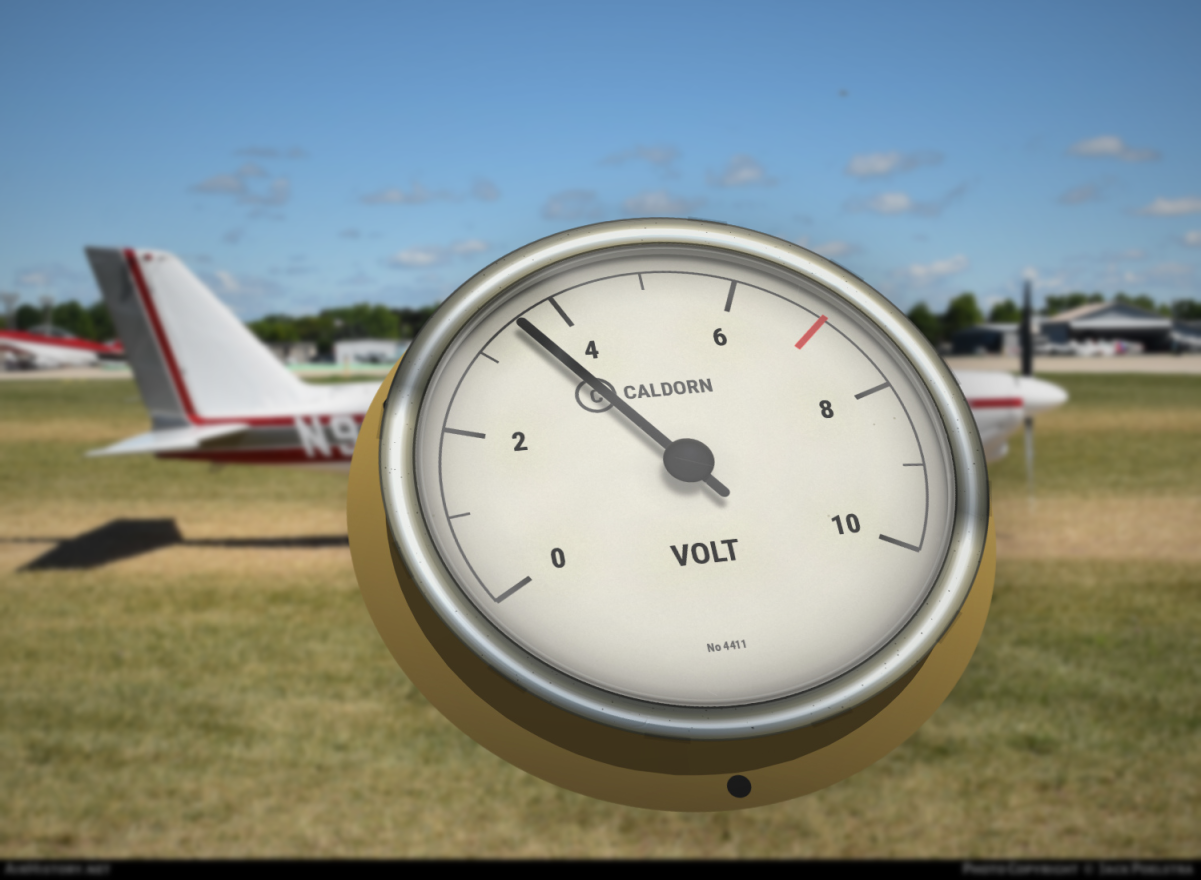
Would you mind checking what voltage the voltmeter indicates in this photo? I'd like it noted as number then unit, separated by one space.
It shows 3.5 V
